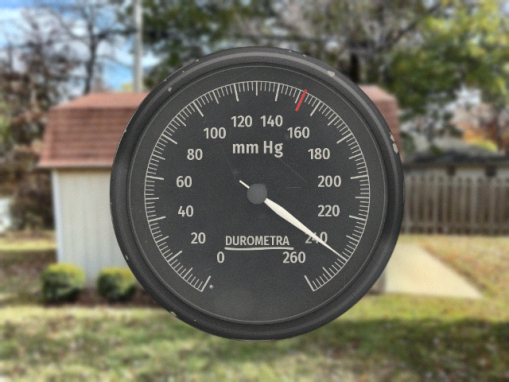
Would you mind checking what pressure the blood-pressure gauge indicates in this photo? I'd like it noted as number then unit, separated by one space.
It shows 240 mmHg
